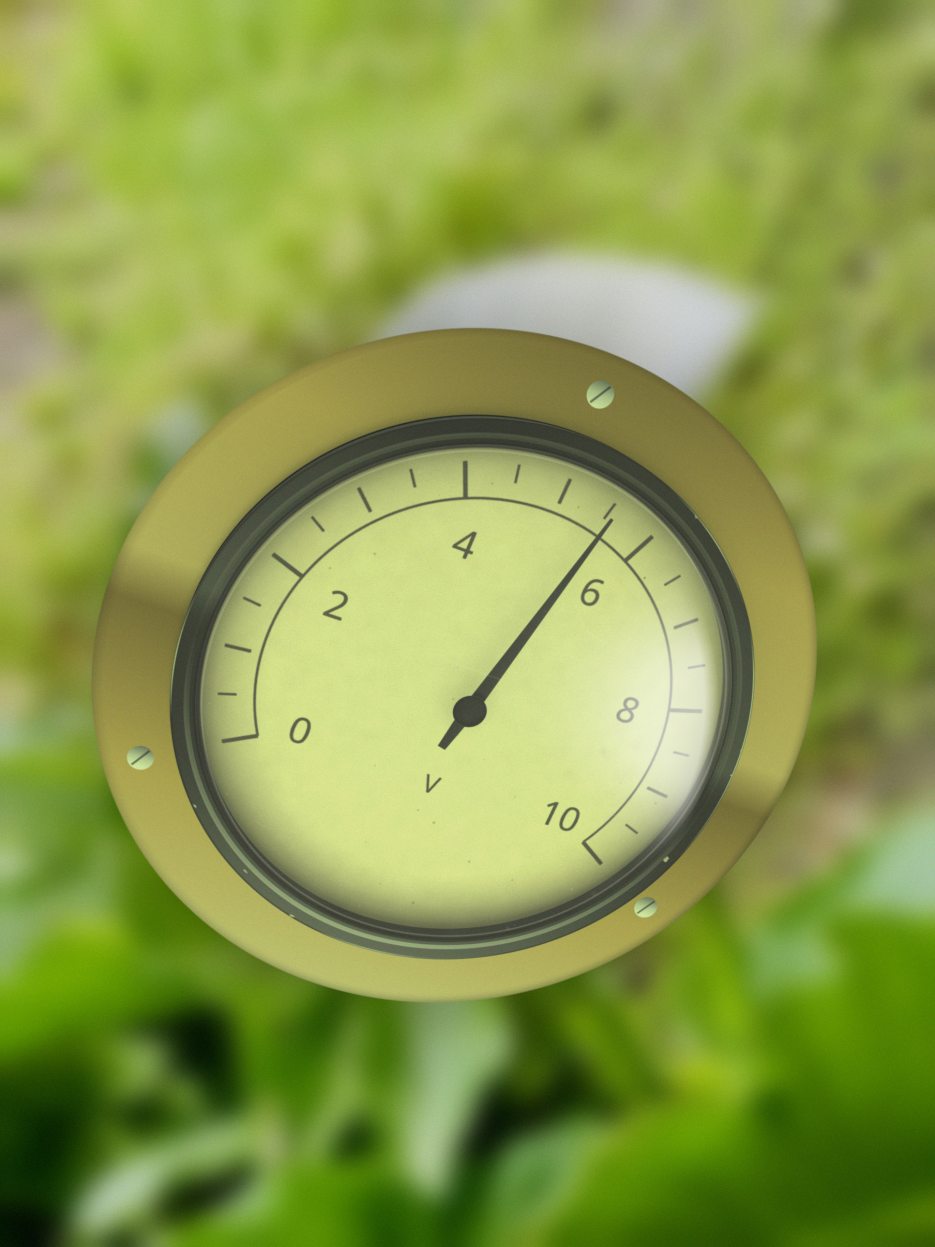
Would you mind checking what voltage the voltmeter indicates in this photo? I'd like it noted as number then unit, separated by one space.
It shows 5.5 V
